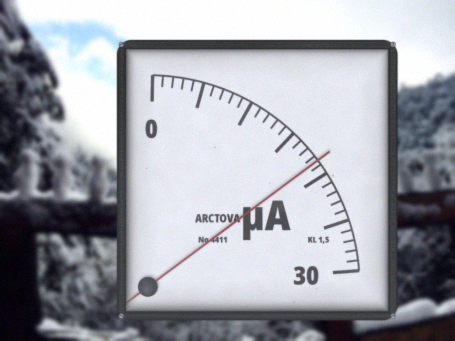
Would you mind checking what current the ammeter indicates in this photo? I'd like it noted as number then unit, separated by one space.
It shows 18.5 µA
